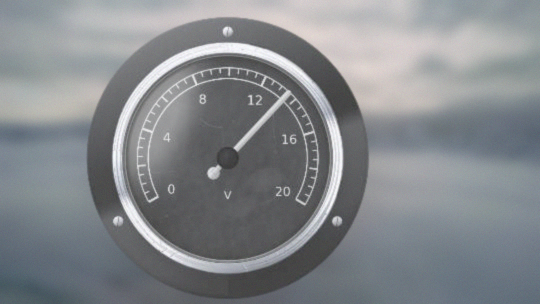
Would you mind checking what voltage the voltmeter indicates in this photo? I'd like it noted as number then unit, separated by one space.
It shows 13.5 V
